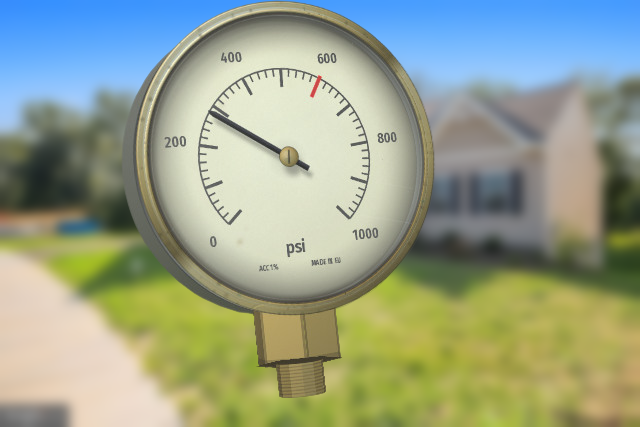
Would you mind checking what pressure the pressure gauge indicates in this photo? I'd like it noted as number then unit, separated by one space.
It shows 280 psi
